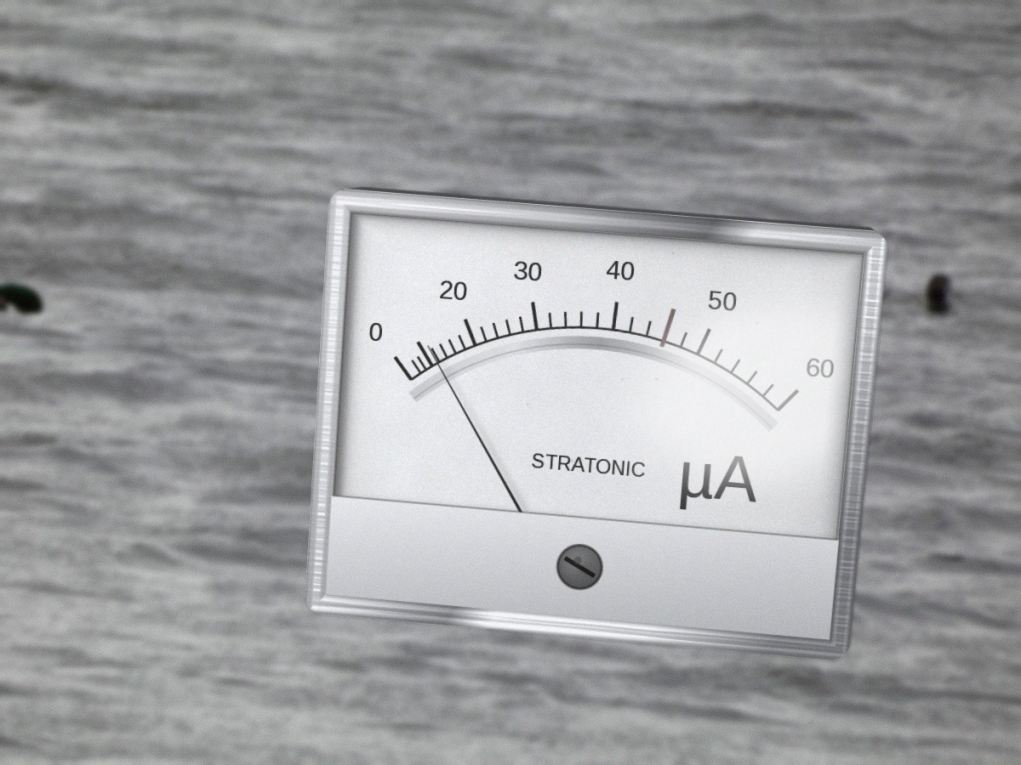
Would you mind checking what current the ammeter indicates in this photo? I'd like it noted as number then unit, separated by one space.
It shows 12 µA
